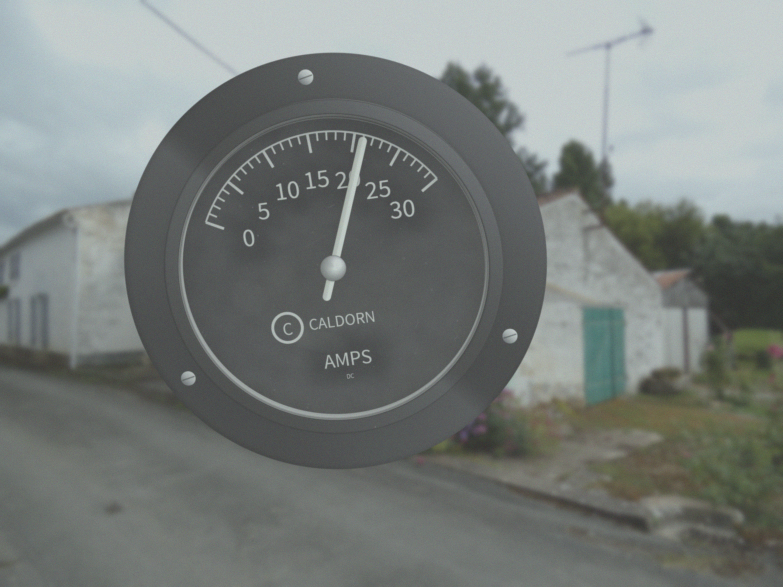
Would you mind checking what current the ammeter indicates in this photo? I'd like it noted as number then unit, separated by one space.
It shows 21 A
